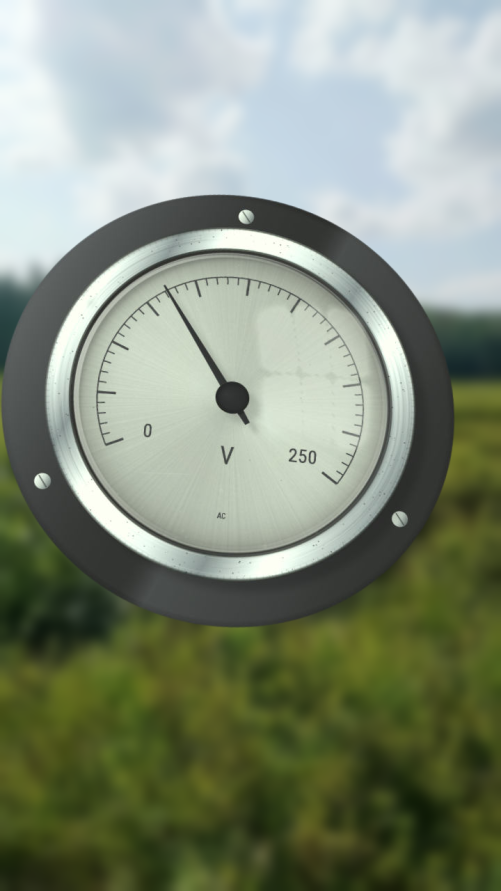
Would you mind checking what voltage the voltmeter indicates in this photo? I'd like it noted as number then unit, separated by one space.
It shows 85 V
